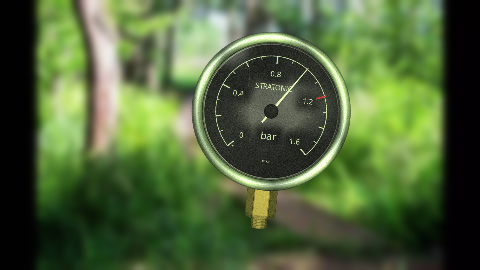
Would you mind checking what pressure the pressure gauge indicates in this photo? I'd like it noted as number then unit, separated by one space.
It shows 1 bar
